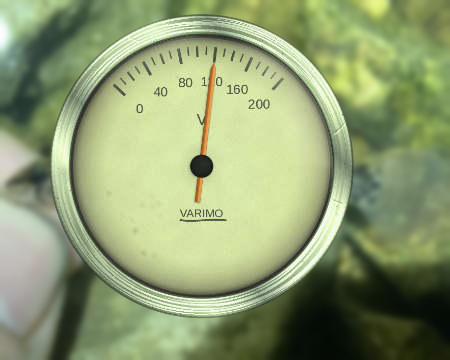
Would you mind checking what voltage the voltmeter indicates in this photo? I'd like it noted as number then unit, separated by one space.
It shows 120 V
